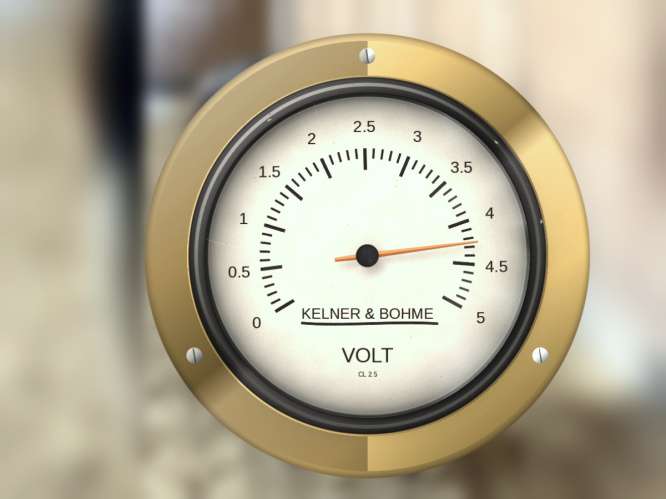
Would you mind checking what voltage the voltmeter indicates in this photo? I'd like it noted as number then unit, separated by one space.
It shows 4.25 V
